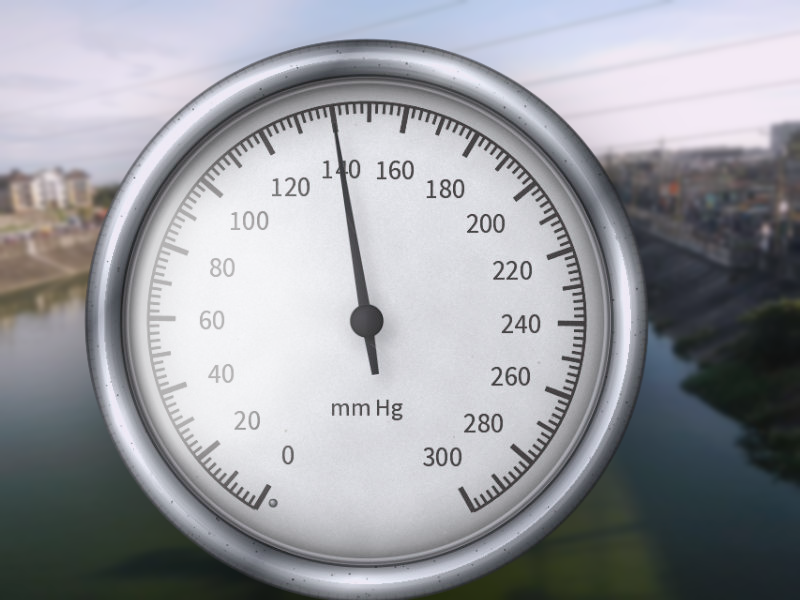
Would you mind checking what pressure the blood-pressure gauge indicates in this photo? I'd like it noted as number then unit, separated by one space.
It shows 140 mmHg
